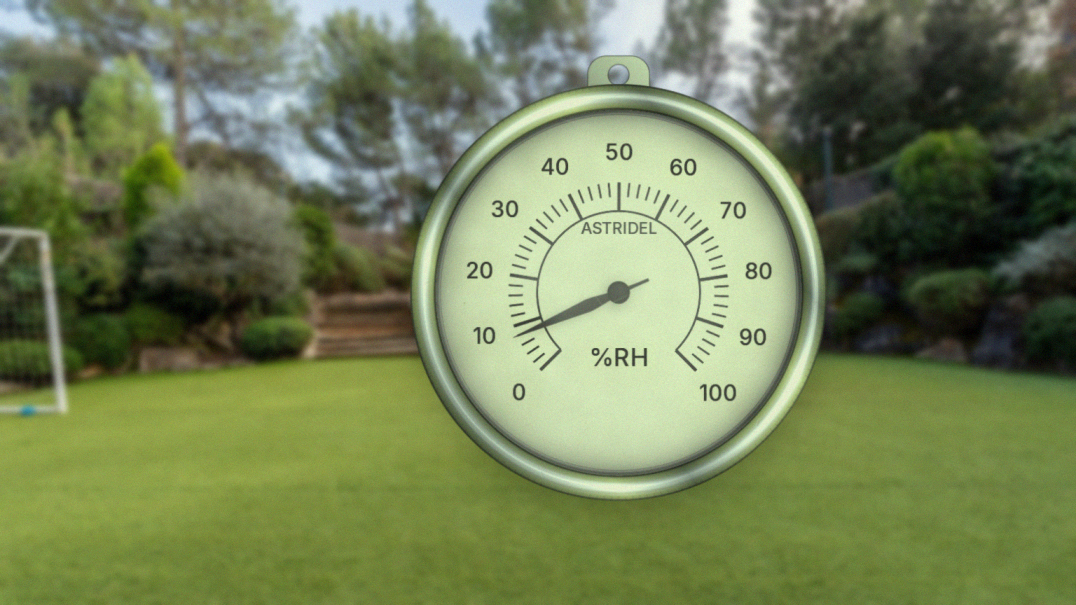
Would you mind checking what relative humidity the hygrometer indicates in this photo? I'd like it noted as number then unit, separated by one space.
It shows 8 %
